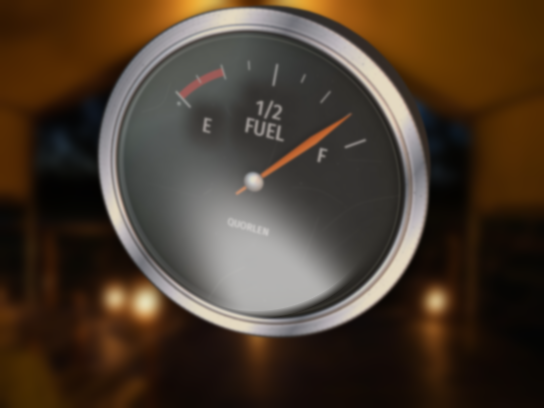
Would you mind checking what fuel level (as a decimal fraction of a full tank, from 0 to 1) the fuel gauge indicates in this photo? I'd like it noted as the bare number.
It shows 0.875
